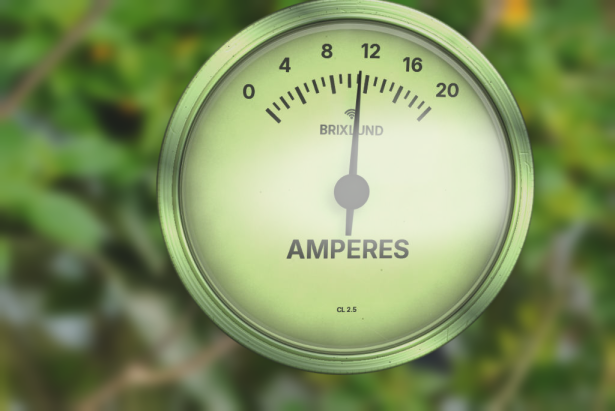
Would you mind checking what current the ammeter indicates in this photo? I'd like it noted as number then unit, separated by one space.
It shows 11 A
